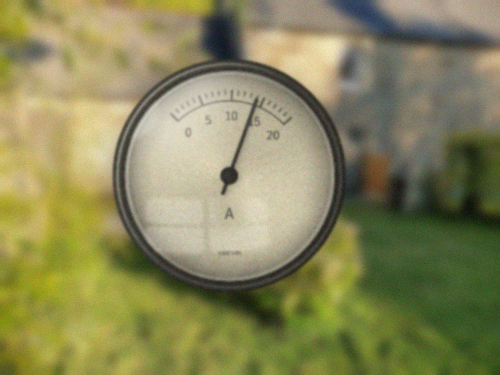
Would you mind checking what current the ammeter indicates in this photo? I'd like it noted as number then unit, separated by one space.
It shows 14 A
